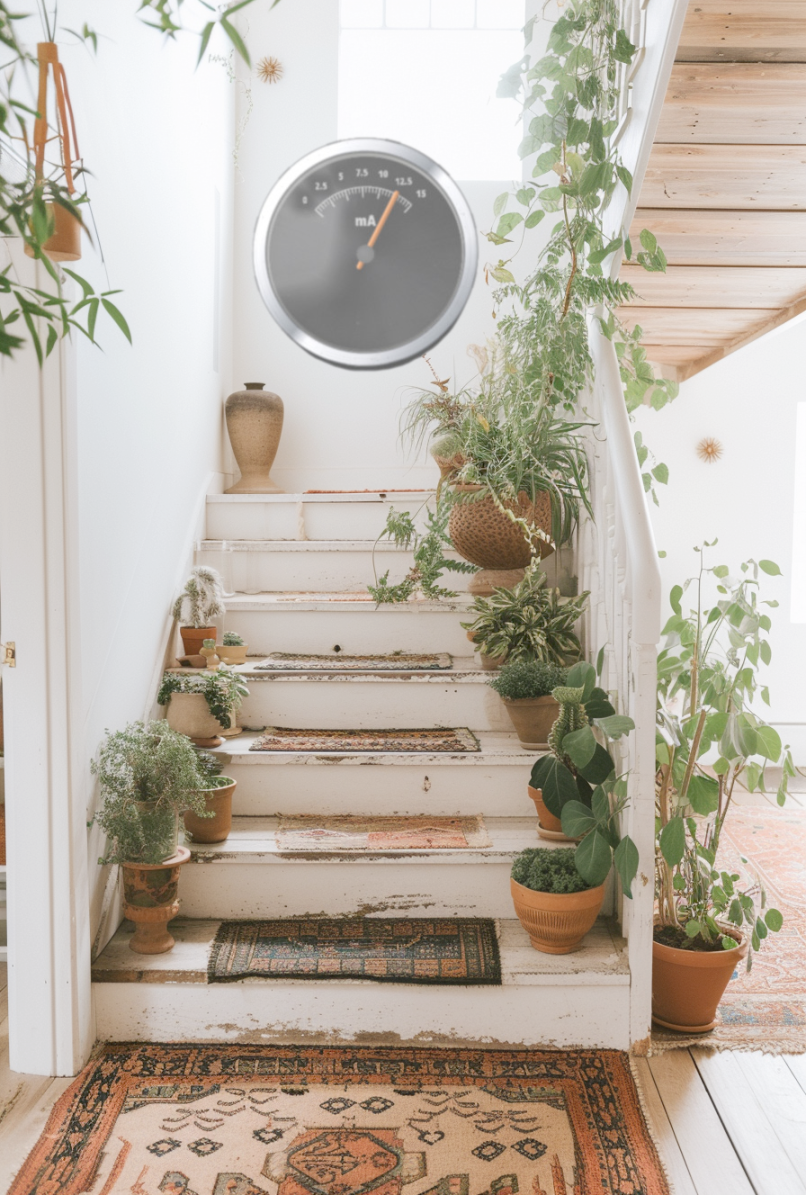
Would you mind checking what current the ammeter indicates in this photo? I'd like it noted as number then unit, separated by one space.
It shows 12.5 mA
